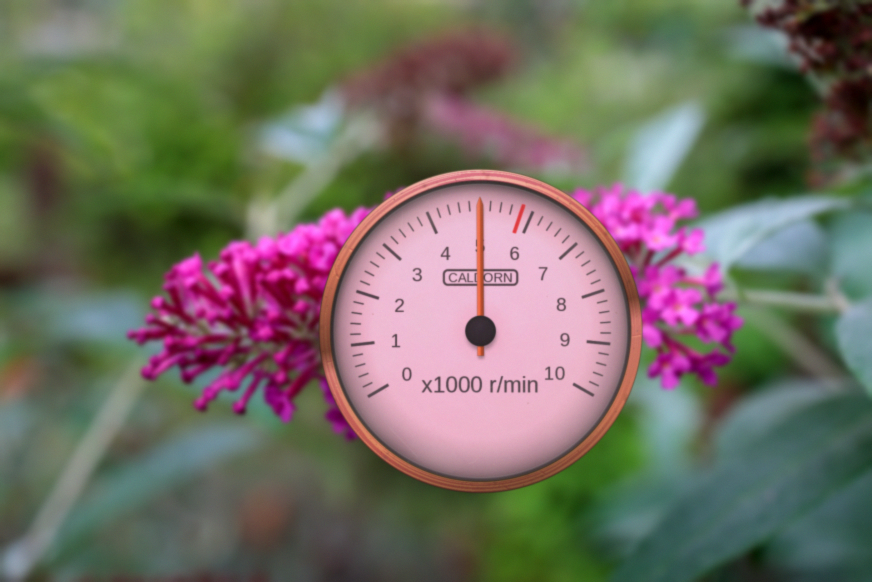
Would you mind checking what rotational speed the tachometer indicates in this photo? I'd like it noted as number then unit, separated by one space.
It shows 5000 rpm
